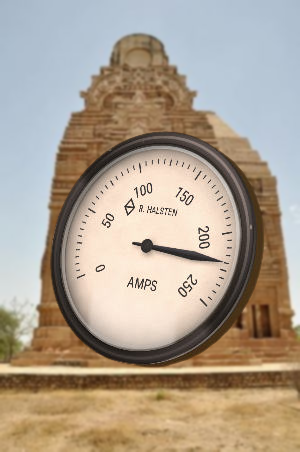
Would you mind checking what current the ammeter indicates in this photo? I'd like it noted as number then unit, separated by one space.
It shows 220 A
